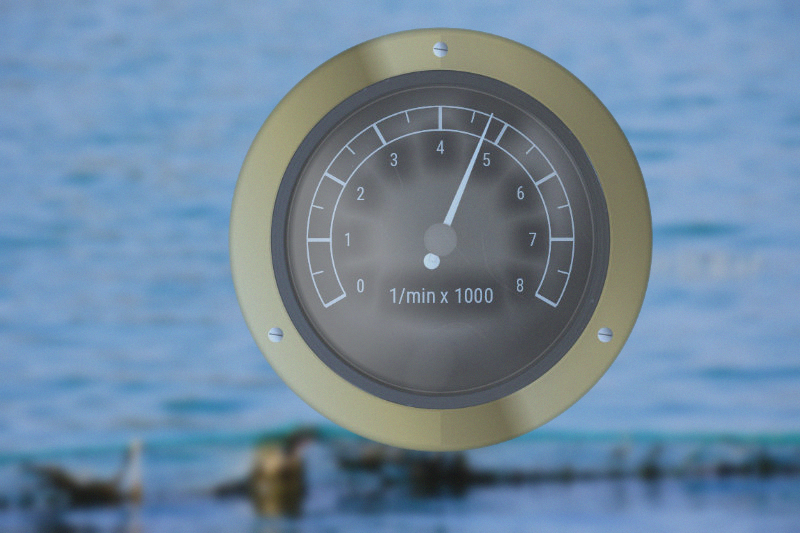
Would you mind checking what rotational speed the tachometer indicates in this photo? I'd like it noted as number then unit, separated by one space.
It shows 4750 rpm
